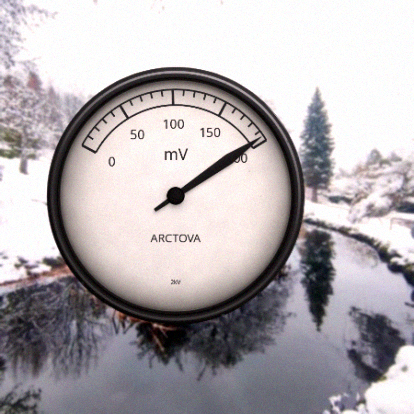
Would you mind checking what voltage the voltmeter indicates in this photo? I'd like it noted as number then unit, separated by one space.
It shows 195 mV
